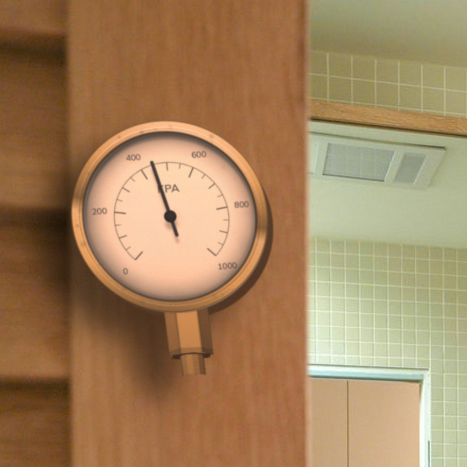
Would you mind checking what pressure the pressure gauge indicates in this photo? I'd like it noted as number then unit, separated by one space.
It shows 450 kPa
